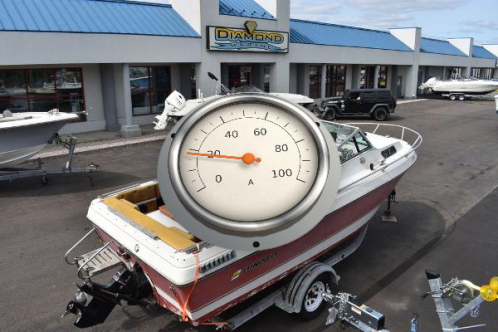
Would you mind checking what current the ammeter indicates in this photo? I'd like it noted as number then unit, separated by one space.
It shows 17.5 A
